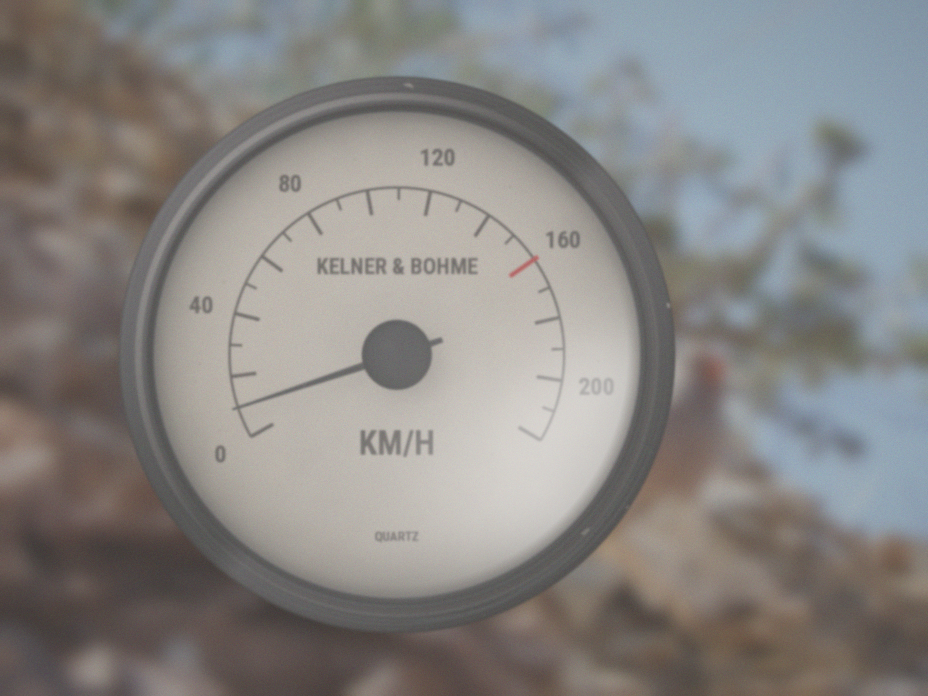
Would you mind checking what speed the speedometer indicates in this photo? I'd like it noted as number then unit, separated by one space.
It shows 10 km/h
